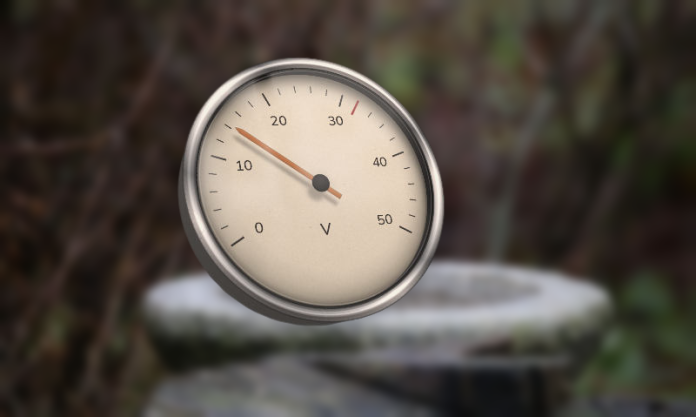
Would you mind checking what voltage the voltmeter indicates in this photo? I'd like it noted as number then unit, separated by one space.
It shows 14 V
